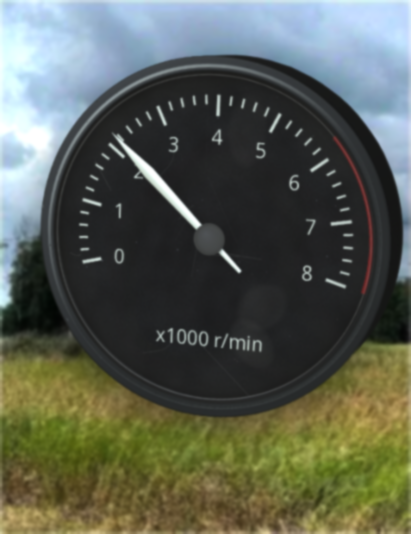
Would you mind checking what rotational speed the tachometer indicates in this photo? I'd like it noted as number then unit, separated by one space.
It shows 2200 rpm
